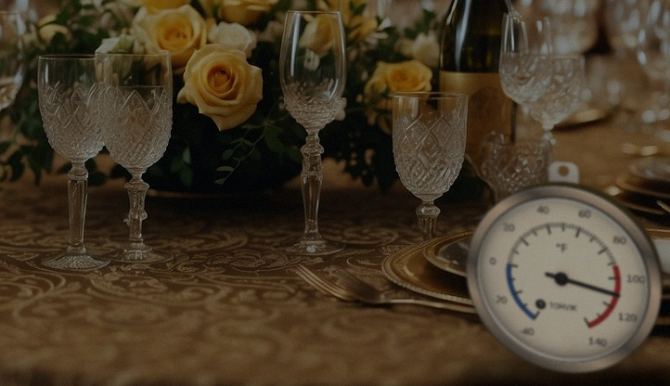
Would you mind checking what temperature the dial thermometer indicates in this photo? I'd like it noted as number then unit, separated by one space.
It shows 110 °F
